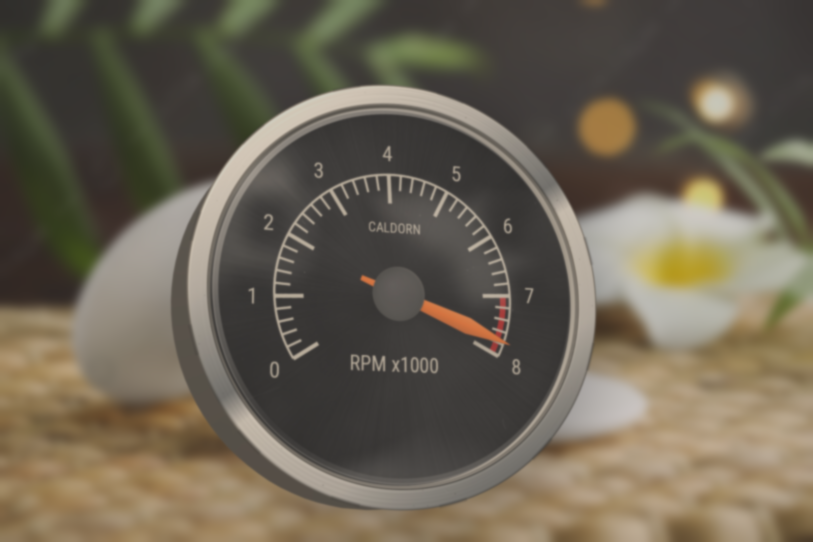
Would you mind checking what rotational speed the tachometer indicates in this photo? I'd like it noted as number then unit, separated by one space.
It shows 7800 rpm
